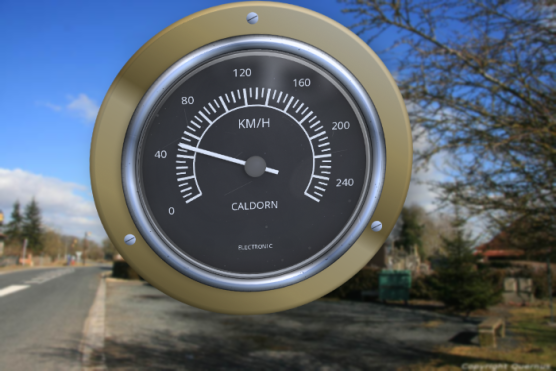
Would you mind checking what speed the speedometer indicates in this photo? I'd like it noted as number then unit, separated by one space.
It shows 50 km/h
